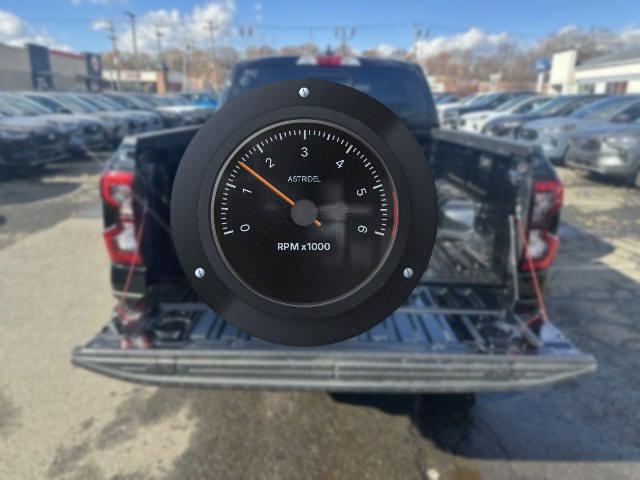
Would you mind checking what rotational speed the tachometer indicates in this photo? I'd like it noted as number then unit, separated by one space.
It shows 1500 rpm
